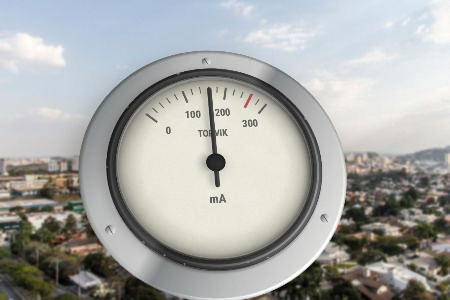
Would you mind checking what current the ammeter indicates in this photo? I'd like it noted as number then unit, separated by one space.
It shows 160 mA
